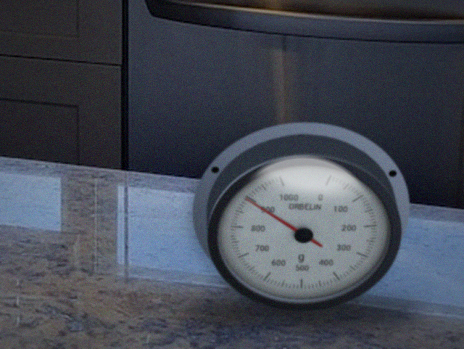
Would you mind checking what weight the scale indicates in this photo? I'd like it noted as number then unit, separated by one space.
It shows 900 g
